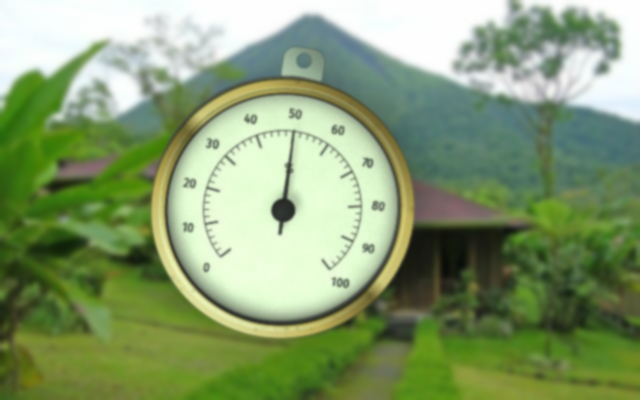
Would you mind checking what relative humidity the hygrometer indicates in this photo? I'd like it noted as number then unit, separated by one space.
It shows 50 %
